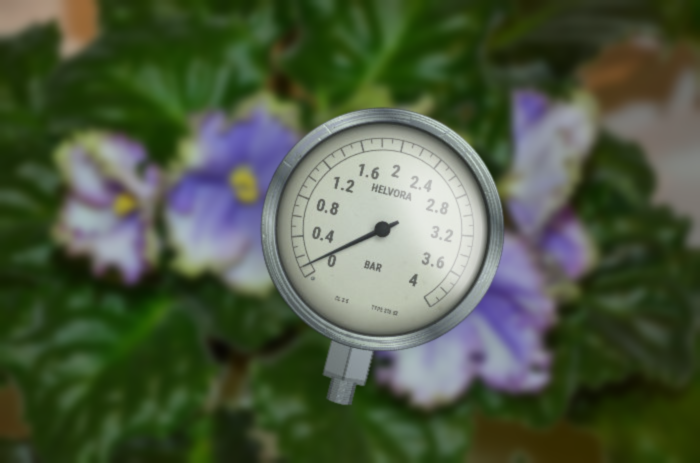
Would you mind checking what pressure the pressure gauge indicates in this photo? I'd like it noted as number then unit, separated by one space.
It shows 0.1 bar
